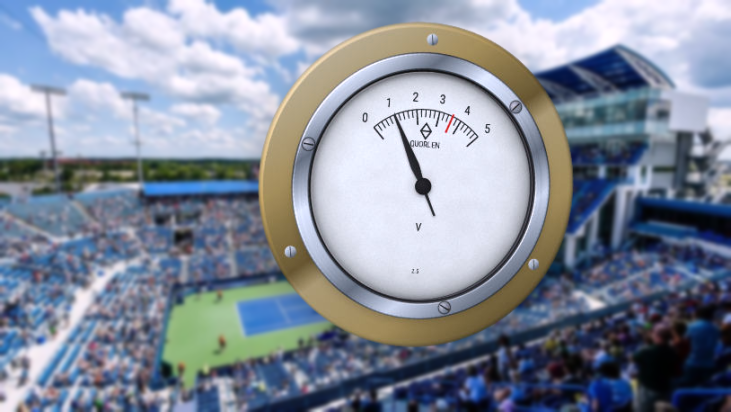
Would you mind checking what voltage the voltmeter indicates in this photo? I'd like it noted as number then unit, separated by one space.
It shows 1 V
